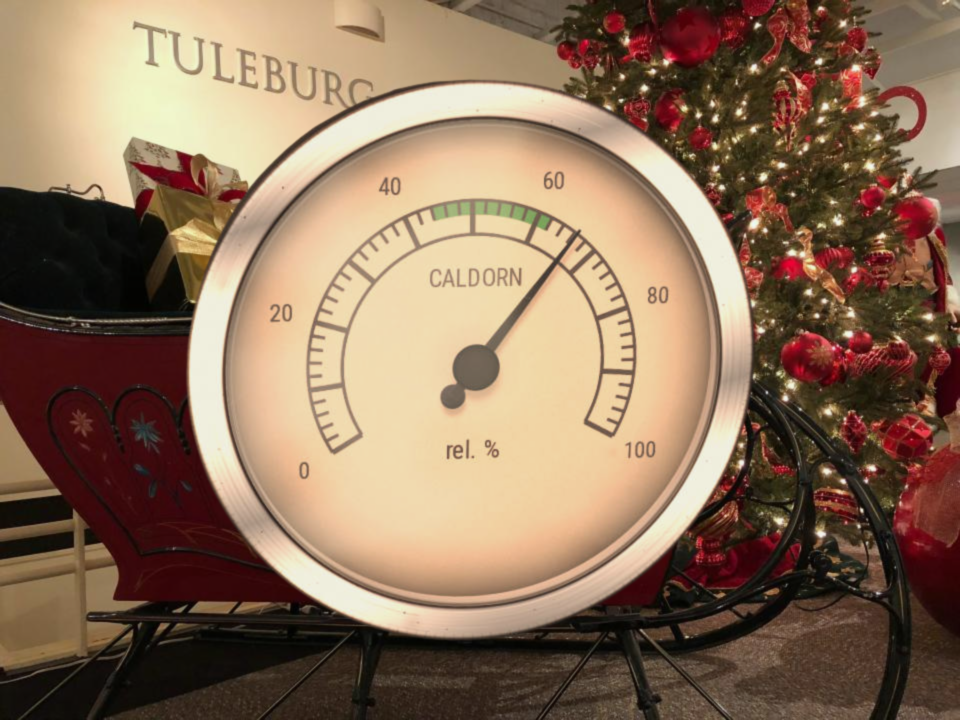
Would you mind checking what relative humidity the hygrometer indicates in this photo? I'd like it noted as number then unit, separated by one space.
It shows 66 %
